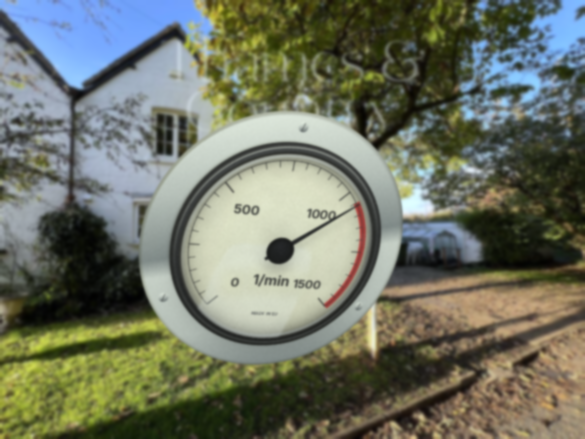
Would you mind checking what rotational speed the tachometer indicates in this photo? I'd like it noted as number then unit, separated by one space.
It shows 1050 rpm
